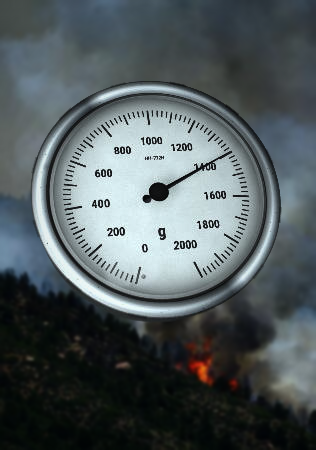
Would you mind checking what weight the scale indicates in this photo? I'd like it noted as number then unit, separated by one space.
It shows 1400 g
